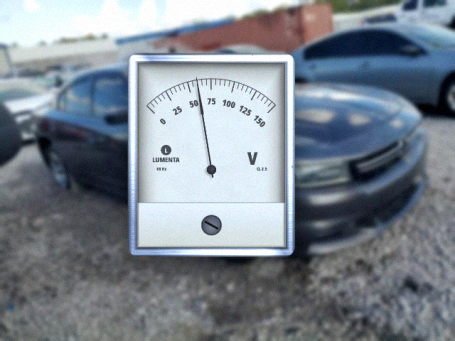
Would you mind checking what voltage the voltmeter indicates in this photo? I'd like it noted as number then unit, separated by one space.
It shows 60 V
